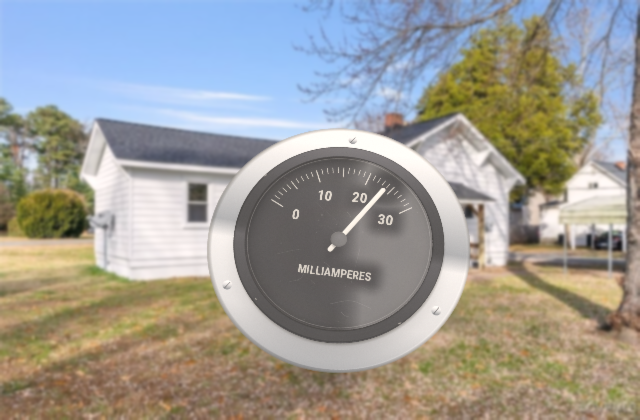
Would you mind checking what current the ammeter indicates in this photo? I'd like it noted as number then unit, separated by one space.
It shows 24 mA
